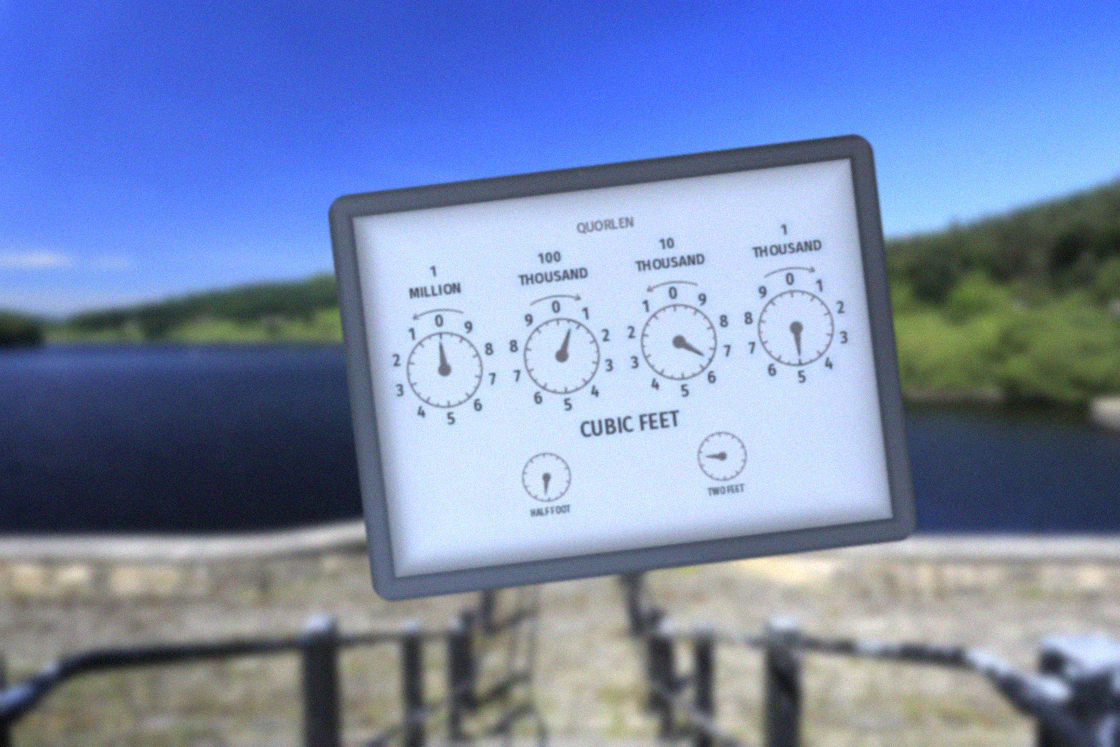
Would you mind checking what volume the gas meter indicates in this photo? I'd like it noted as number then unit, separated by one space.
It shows 6500 ft³
